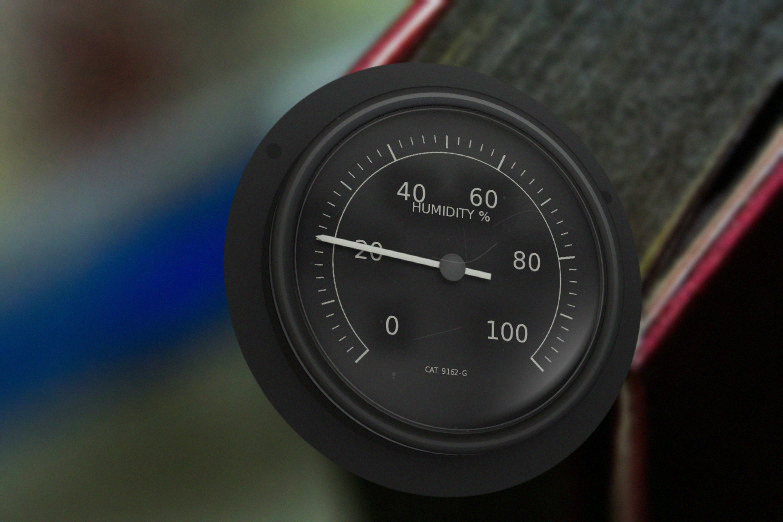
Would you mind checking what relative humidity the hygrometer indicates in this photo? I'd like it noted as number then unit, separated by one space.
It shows 20 %
